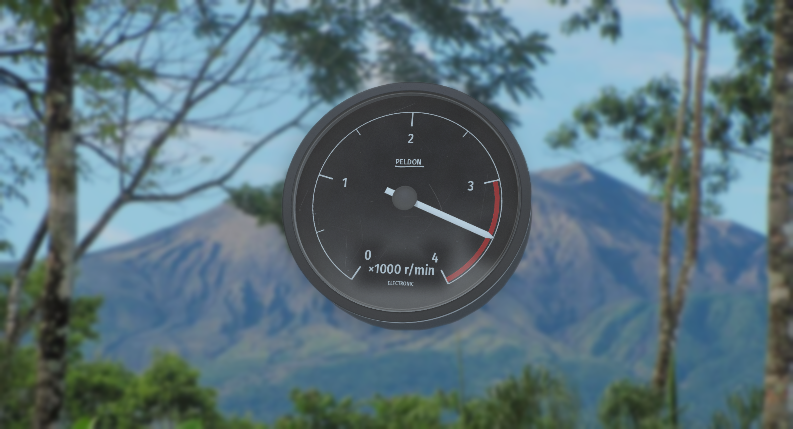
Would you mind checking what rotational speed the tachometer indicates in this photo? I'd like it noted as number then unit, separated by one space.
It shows 3500 rpm
